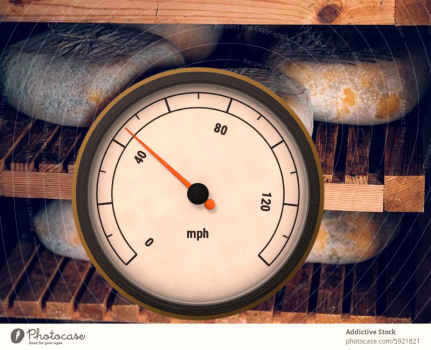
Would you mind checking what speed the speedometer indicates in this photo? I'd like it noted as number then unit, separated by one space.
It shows 45 mph
